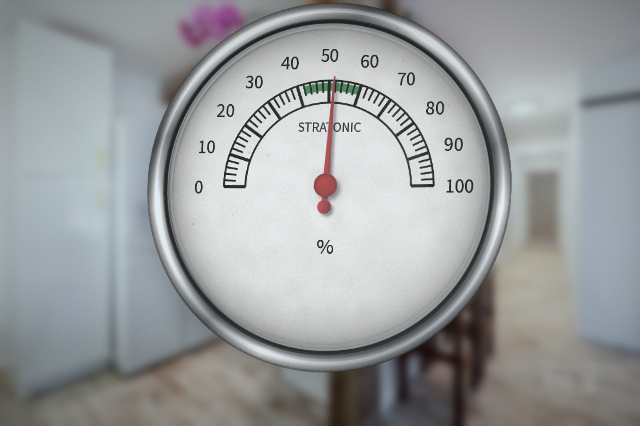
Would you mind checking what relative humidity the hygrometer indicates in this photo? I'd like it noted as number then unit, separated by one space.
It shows 52 %
